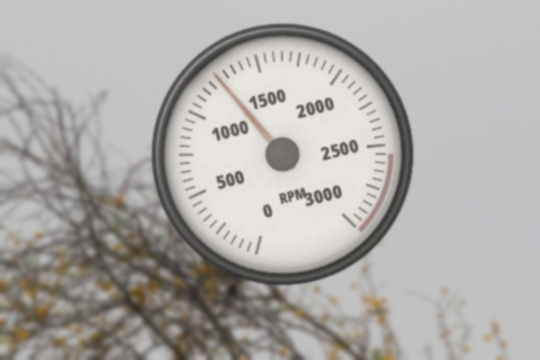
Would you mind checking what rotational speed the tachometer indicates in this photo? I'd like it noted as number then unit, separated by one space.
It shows 1250 rpm
